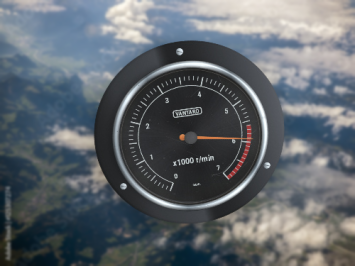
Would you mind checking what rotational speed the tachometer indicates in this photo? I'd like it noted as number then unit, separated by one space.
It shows 5900 rpm
